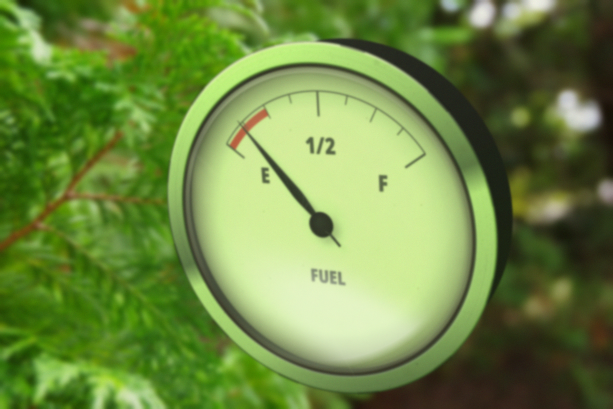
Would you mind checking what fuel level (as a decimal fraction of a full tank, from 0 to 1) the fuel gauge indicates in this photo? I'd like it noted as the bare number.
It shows 0.125
